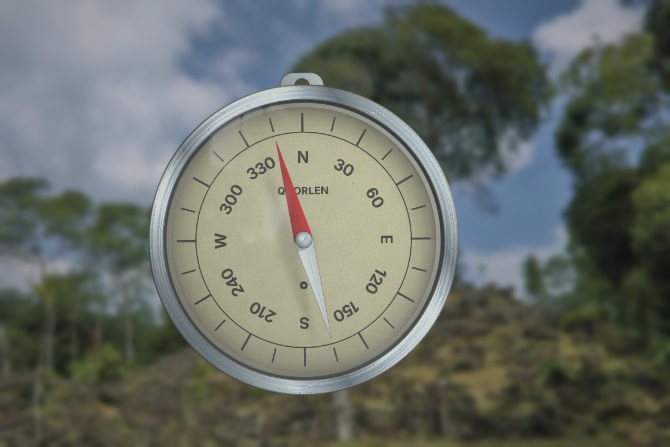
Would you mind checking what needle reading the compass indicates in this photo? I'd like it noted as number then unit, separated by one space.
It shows 345 °
